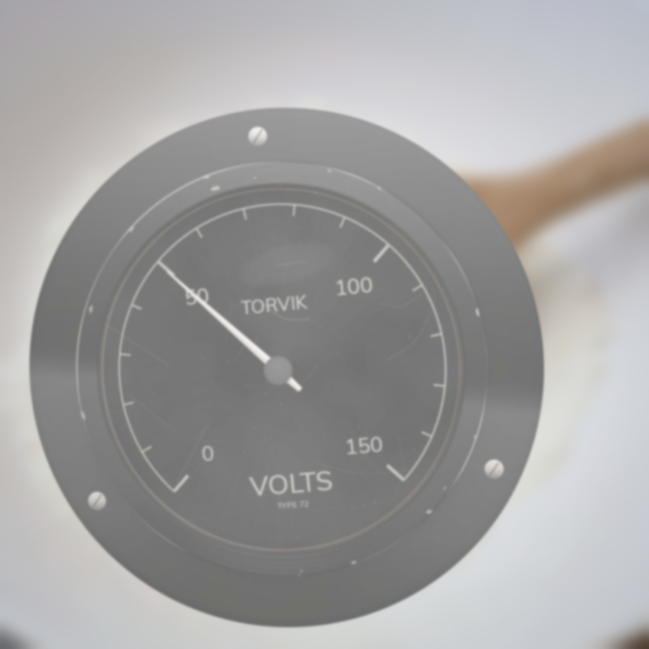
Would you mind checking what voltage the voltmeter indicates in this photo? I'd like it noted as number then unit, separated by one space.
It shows 50 V
